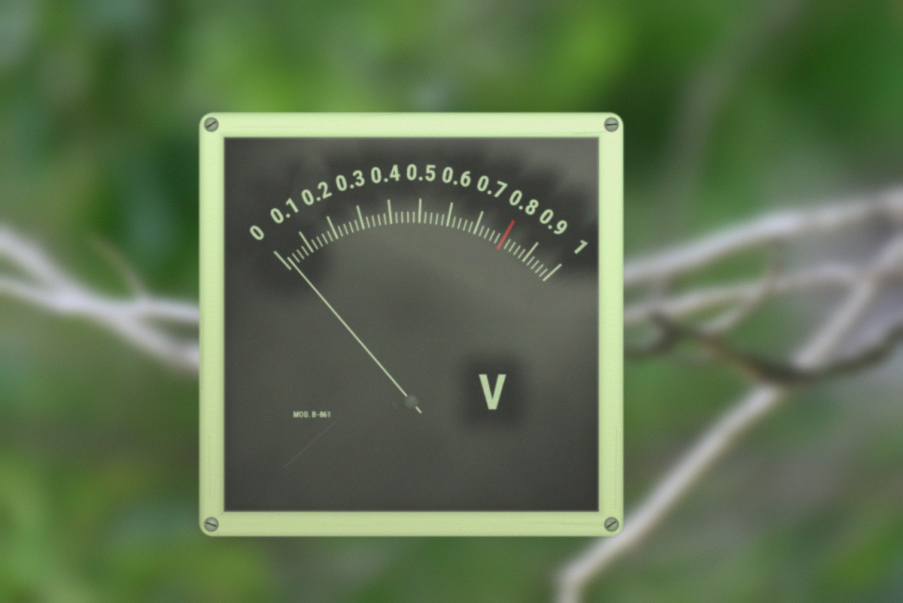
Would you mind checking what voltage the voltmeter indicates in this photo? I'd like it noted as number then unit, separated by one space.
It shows 0.02 V
